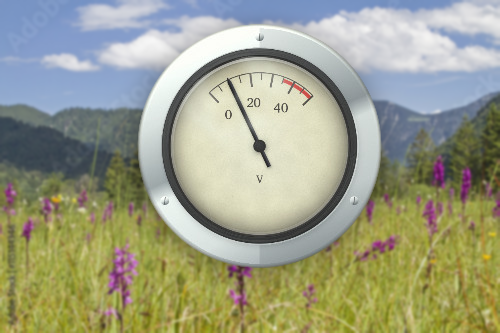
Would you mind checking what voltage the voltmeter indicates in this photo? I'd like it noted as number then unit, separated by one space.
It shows 10 V
